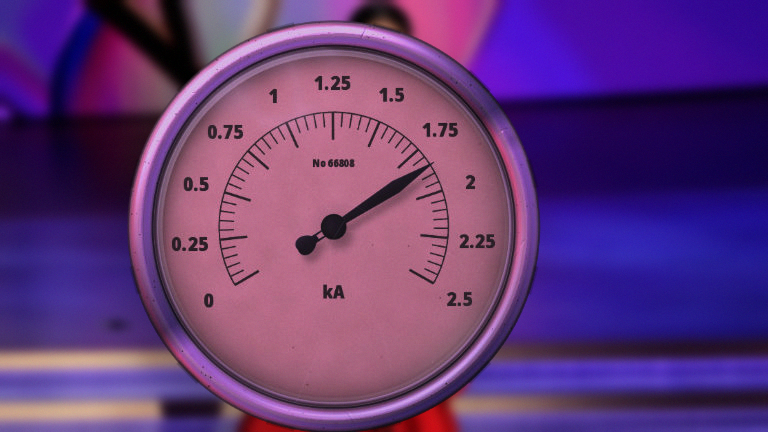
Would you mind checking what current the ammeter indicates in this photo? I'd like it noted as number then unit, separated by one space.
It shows 1.85 kA
